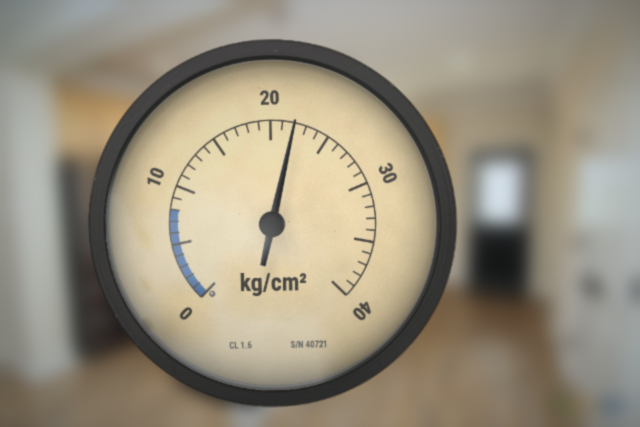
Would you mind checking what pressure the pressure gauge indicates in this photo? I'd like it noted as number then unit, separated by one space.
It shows 22 kg/cm²
